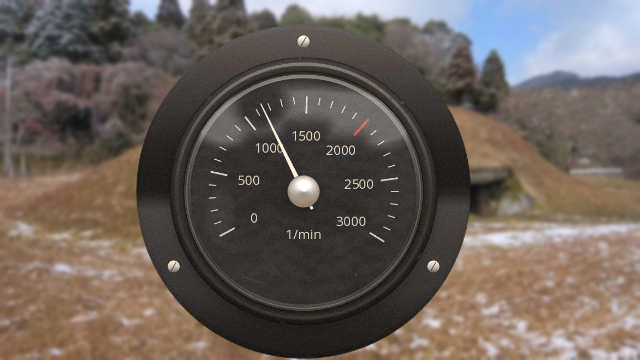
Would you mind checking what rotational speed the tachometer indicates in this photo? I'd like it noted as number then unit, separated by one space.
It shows 1150 rpm
